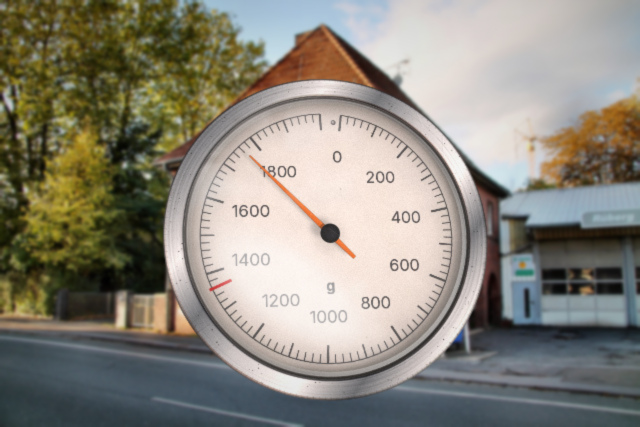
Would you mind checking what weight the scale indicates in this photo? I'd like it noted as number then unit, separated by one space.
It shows 1760 g
